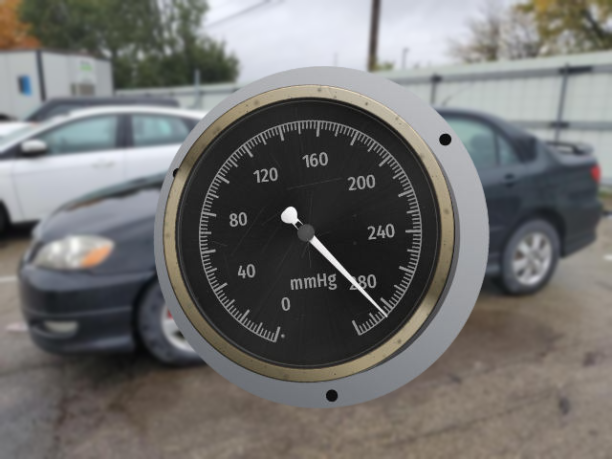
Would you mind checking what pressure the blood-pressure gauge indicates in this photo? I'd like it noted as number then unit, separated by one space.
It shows 284 mmHg
